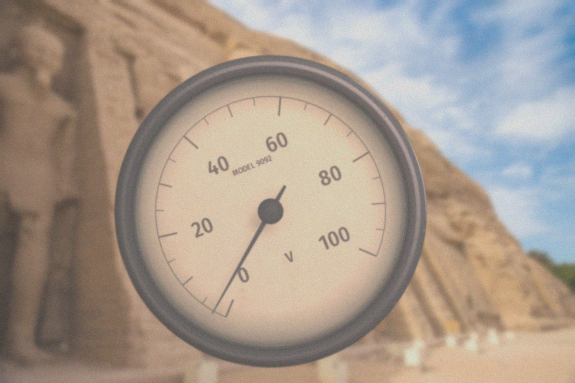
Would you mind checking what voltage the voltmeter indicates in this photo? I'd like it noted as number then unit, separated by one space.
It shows 2.5 V
